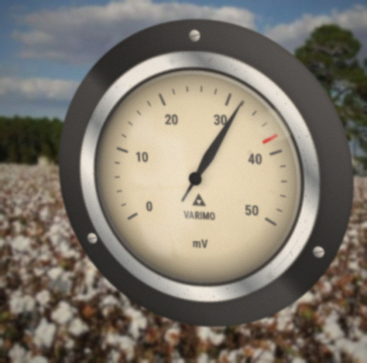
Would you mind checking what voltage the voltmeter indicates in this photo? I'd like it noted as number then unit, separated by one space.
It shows 32 mV
